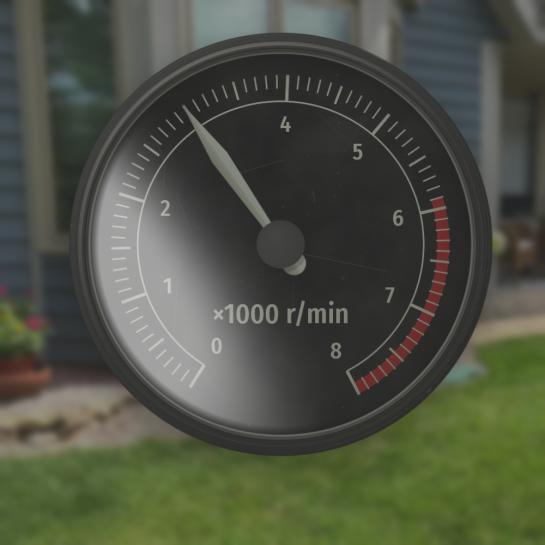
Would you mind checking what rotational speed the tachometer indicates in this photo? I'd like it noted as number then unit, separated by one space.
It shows 3000 rpm
